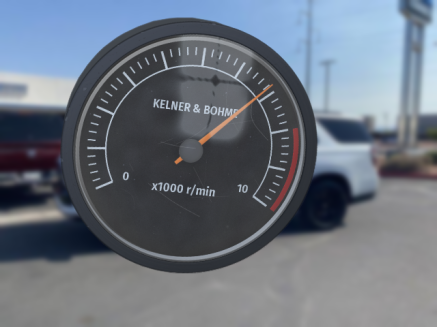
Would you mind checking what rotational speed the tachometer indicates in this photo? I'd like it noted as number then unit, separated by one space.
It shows 6800 rpm
